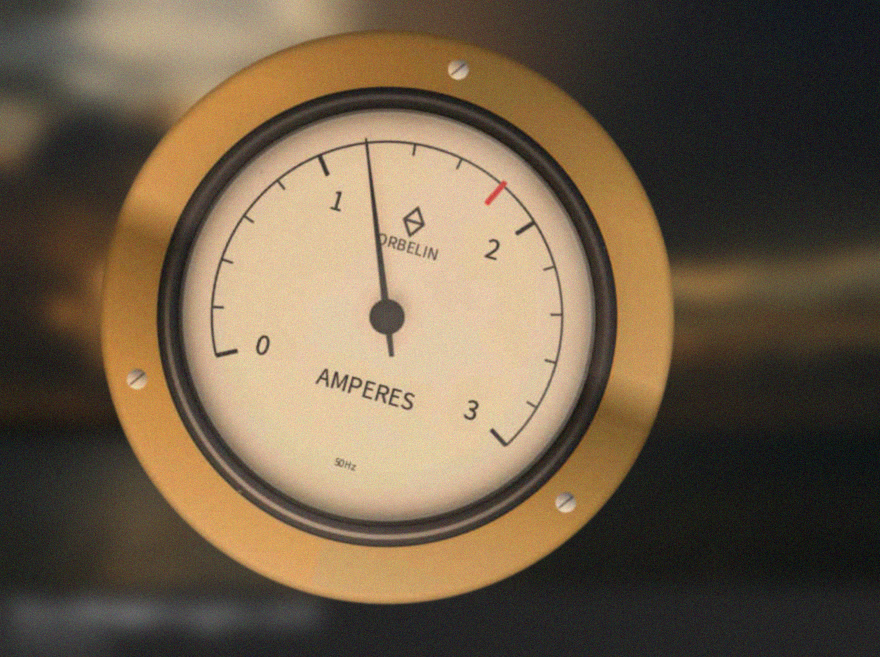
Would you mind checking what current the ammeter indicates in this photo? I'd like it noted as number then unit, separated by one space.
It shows 1.2 A
